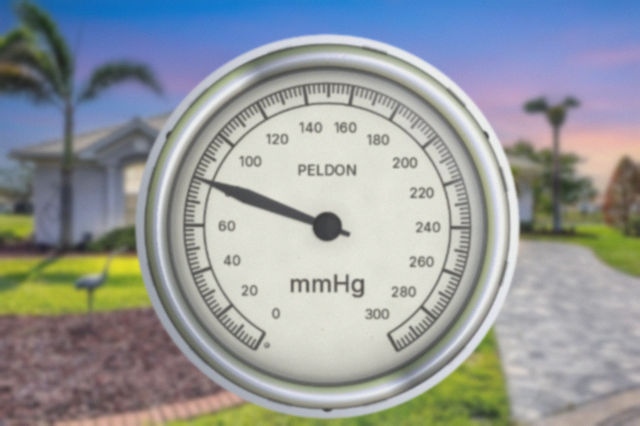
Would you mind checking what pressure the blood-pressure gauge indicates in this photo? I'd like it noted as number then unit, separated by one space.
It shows 80 mmHg
